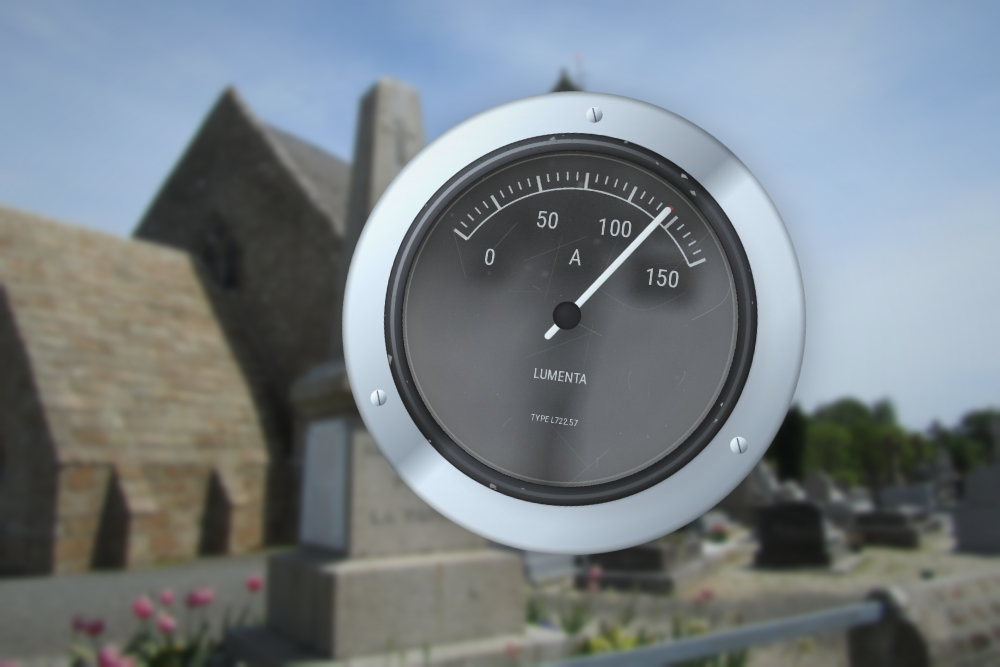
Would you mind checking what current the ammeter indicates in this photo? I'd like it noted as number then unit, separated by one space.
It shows 120 A
